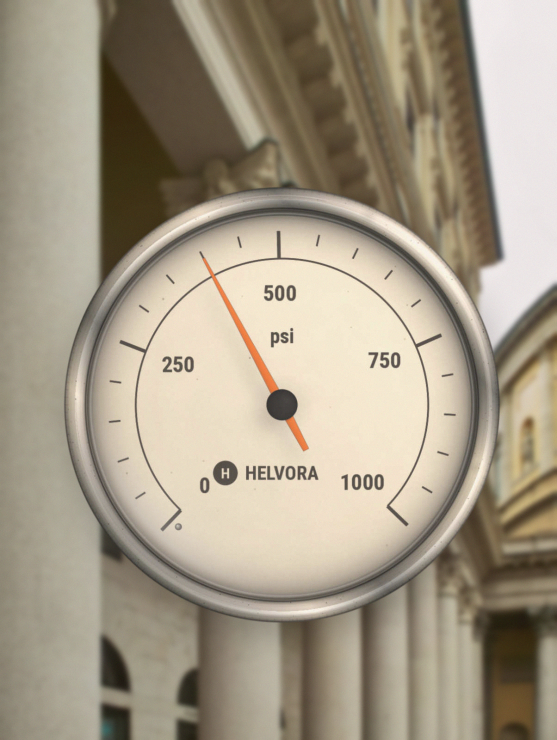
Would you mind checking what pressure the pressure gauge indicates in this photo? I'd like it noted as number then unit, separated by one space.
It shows 400 psi
